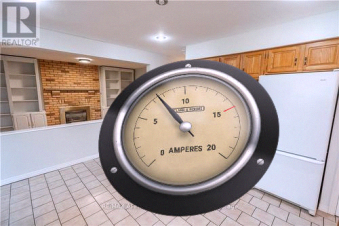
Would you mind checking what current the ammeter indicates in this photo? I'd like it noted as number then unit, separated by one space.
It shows 7.5 A
